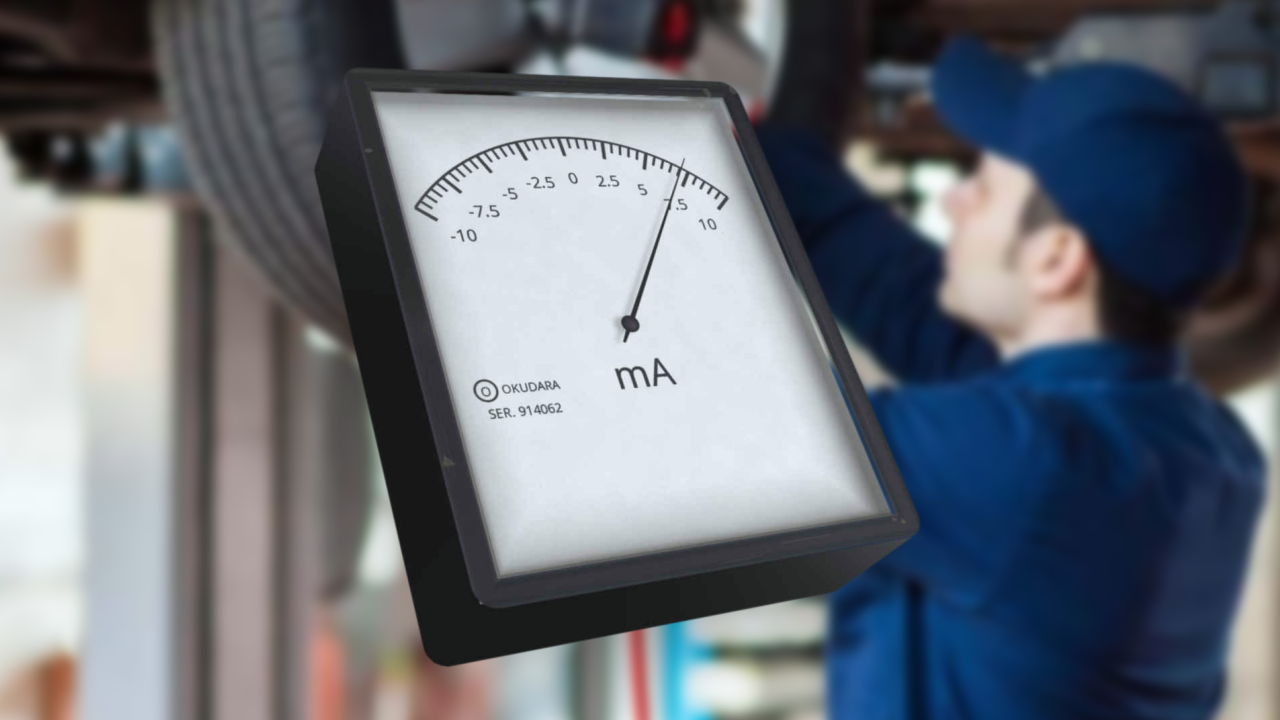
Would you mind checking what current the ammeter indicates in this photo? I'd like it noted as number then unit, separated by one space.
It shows 7 mA
